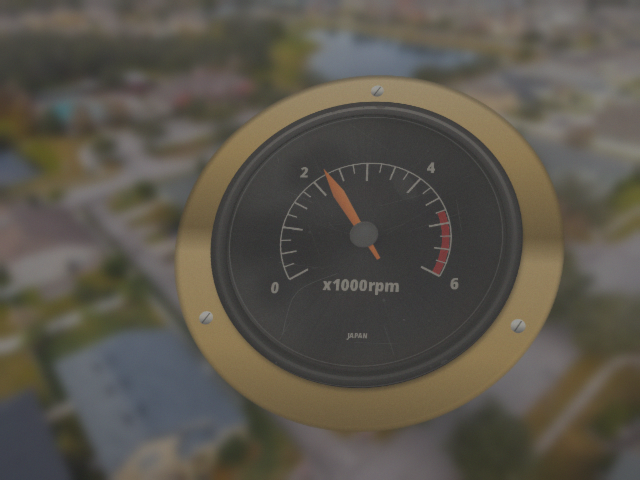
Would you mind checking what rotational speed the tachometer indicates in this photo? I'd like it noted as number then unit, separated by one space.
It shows 2250 rpm
